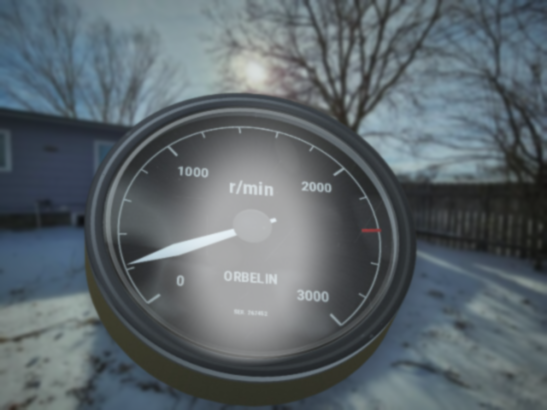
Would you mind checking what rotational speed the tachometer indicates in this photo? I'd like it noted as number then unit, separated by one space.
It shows 200 rpm
